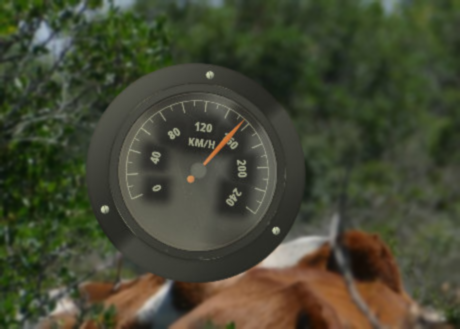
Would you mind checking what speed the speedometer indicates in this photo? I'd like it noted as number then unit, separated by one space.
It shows 155 km/h
